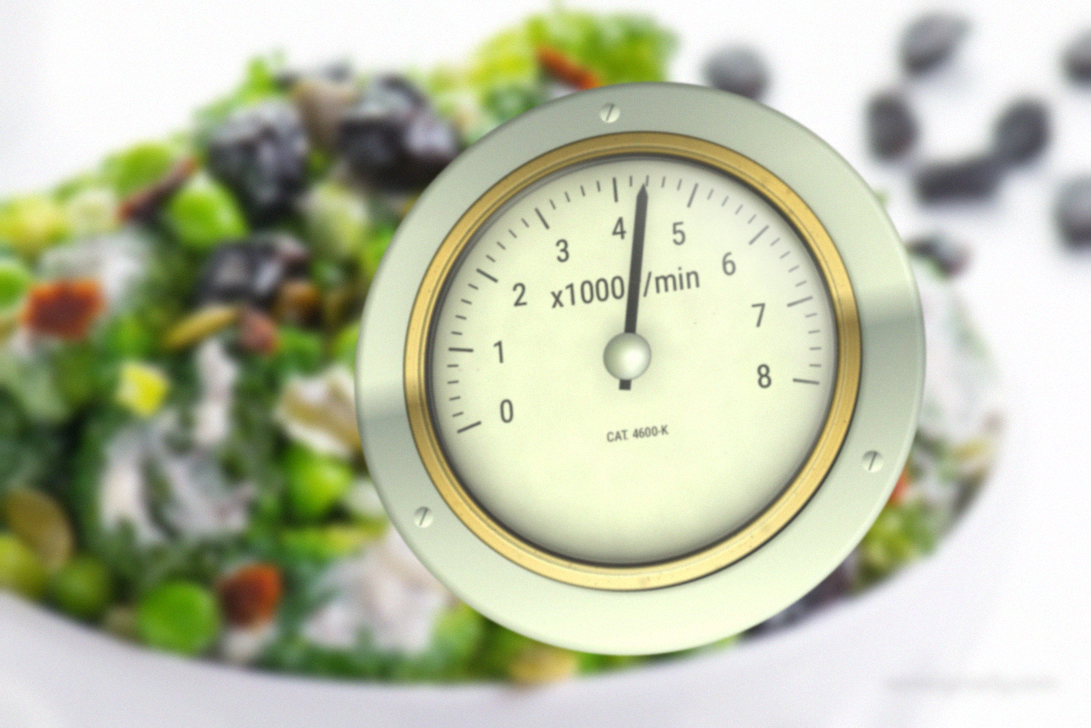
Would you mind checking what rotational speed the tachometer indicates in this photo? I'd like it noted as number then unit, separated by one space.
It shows 4400 rpm
